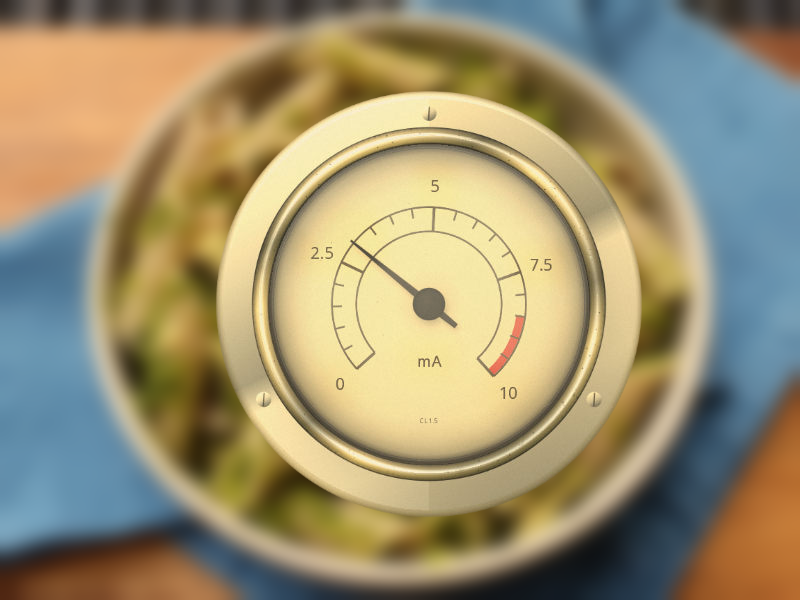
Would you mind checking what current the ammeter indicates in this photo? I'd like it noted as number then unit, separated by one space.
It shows 3 mA
